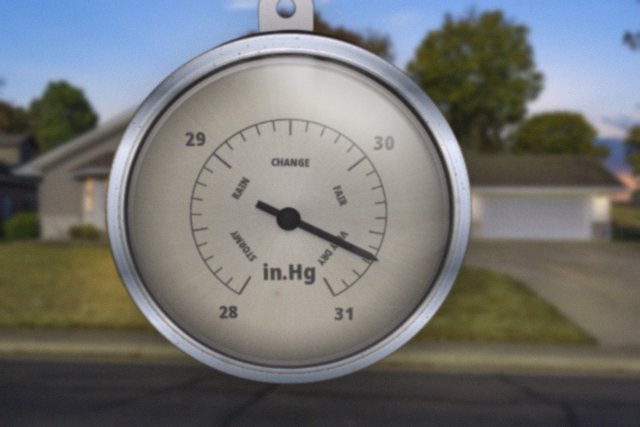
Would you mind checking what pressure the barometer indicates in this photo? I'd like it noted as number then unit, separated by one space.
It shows 30.65 inHg
